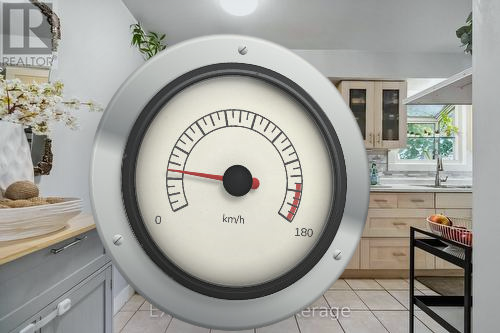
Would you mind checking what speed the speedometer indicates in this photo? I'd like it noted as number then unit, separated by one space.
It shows 25 km/h
